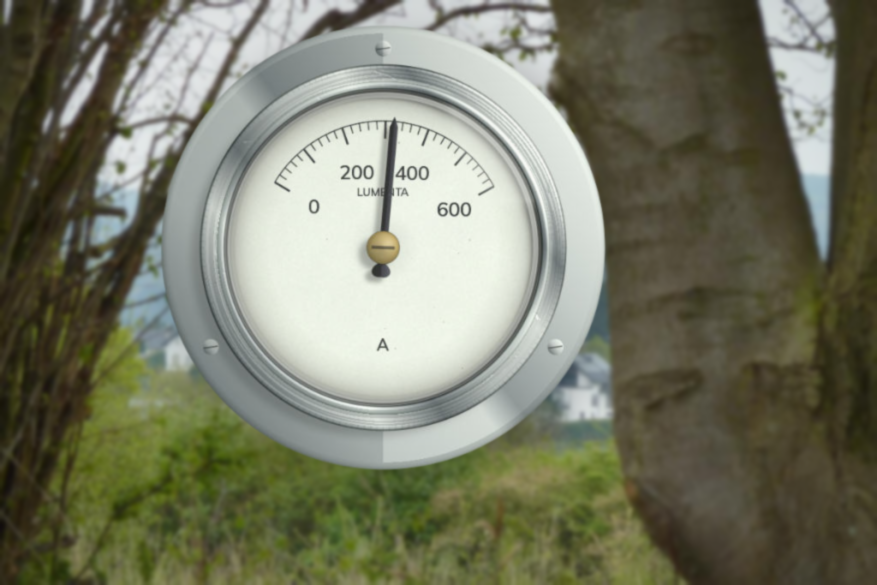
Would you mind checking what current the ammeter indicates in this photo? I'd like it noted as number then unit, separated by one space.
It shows 320 A
